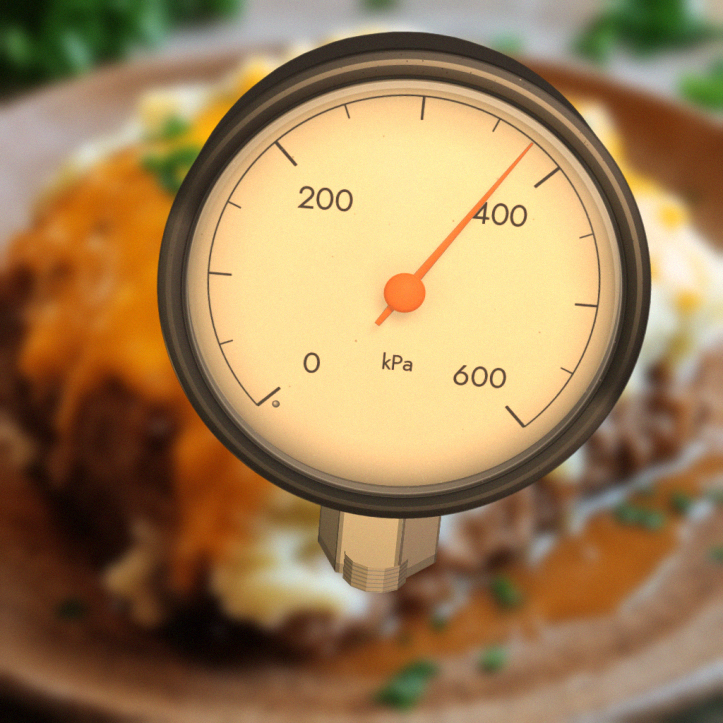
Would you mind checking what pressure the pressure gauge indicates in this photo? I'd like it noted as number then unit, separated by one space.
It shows 375 kPa
